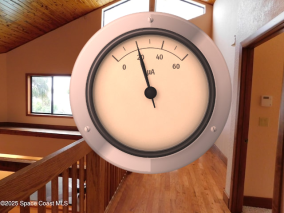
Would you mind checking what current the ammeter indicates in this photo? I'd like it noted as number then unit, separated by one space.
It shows 20 µA
